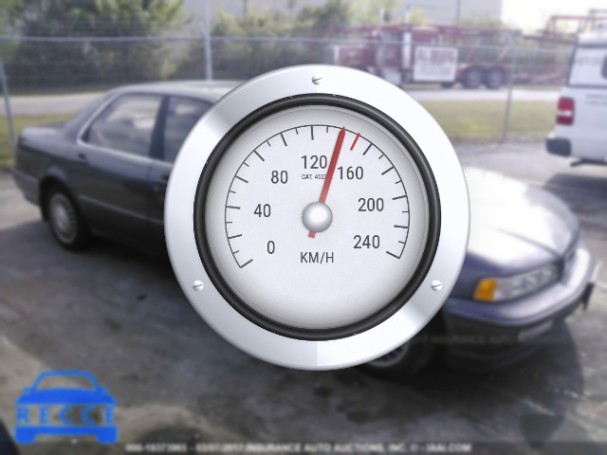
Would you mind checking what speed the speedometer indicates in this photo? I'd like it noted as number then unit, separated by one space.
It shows 140 km/h
